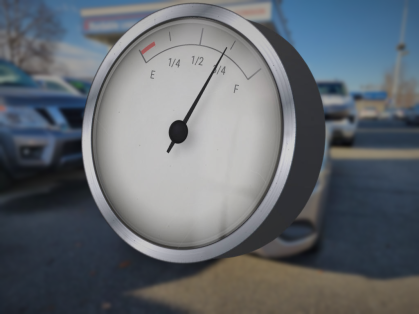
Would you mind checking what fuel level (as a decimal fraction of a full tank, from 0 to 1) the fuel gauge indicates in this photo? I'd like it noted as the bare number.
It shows 0.75
